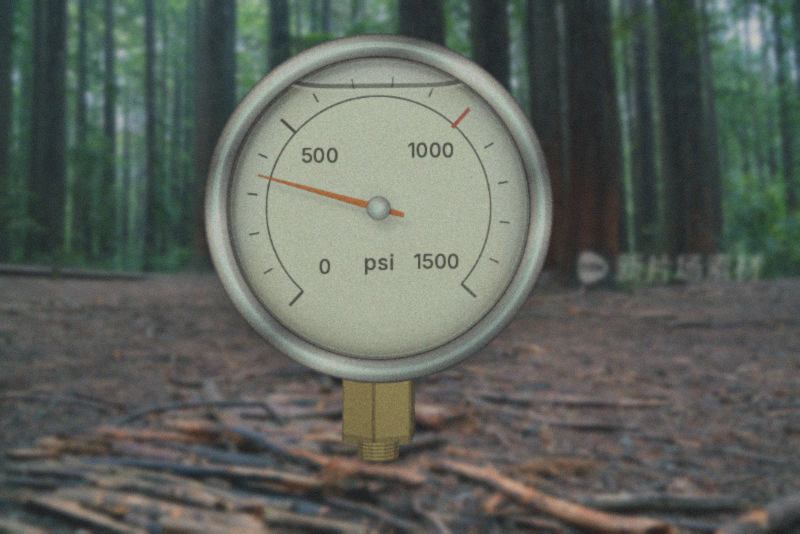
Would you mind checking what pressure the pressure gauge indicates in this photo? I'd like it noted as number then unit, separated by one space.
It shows 350 psi
